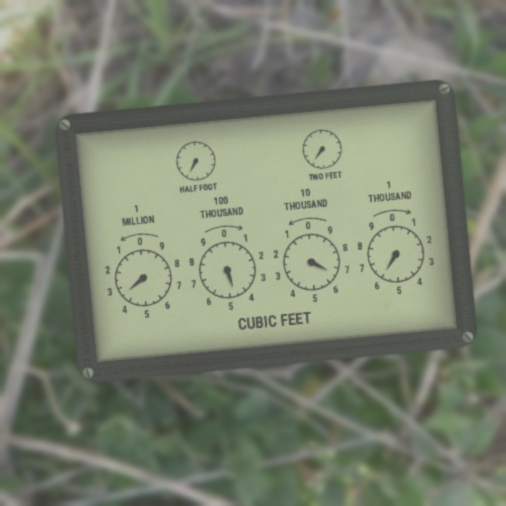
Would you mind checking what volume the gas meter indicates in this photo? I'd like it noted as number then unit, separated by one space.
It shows 346600 ft³
